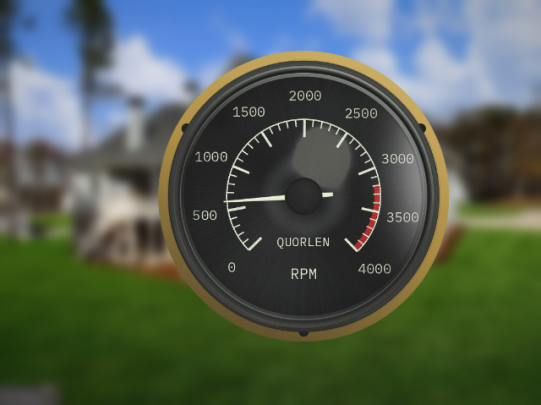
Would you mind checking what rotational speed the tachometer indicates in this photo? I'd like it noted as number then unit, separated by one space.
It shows 600 rpm
